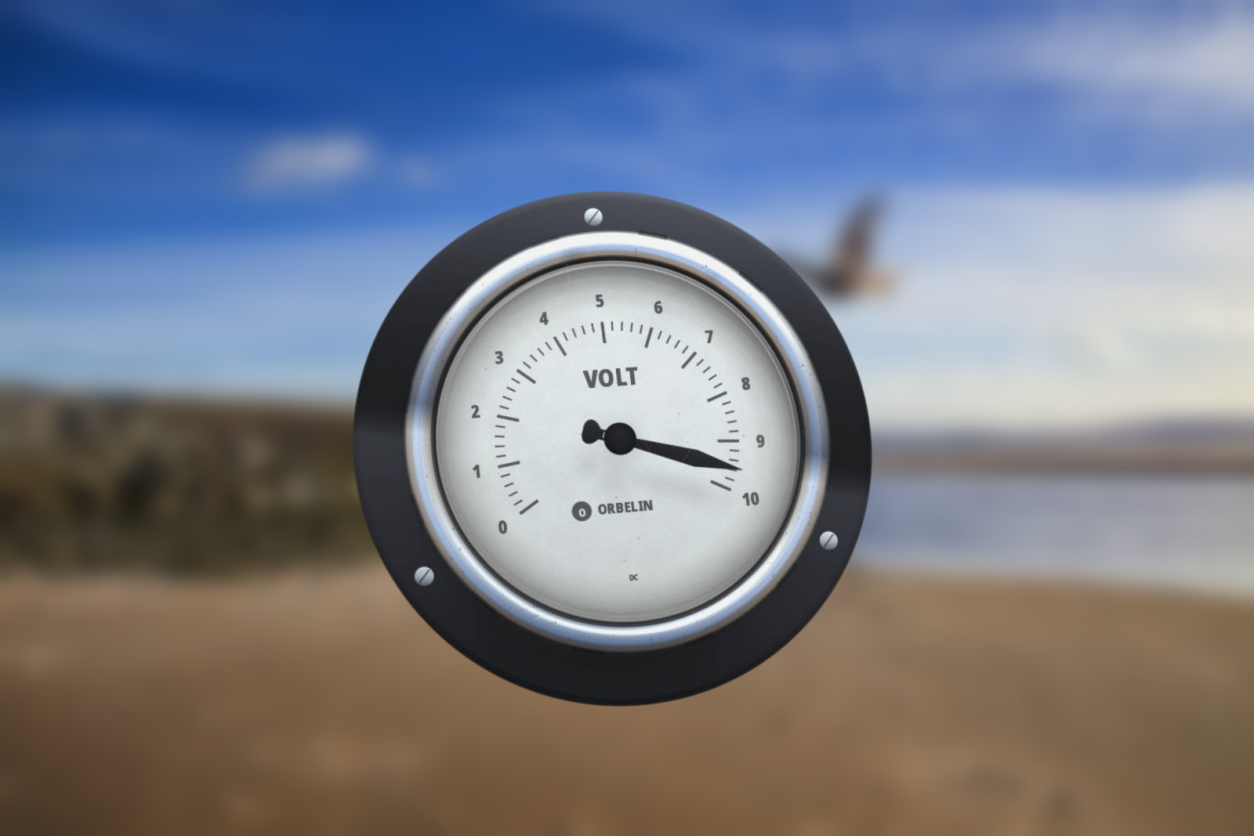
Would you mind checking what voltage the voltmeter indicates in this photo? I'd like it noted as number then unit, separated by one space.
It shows 9.6 V
